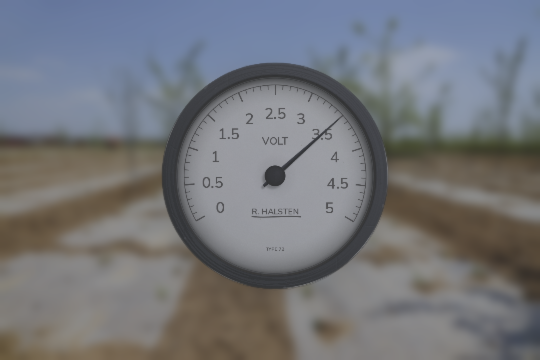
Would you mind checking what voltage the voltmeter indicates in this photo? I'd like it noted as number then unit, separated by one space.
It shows 3.5 V
